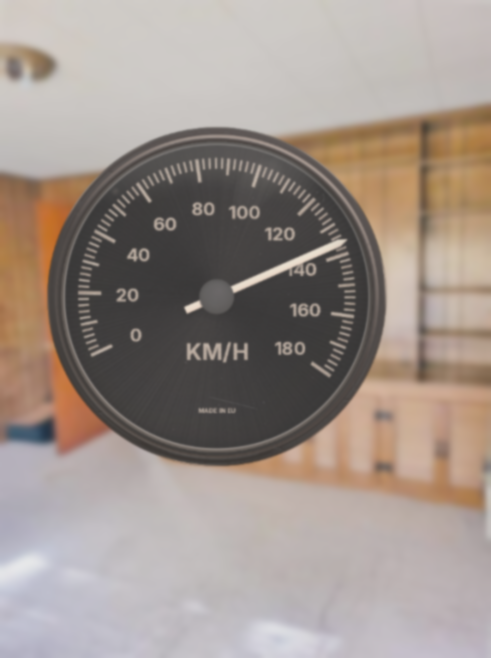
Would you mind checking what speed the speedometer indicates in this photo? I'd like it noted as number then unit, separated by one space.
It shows 136 km/h
